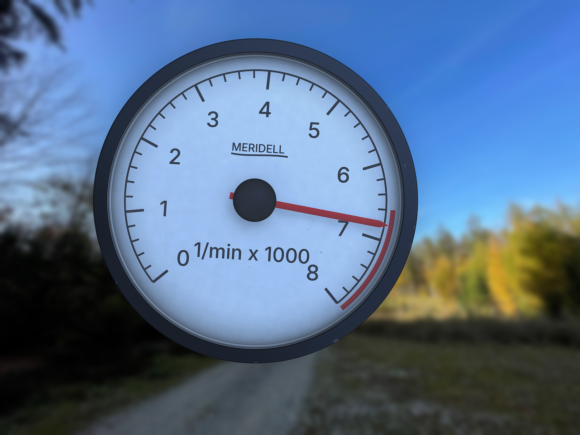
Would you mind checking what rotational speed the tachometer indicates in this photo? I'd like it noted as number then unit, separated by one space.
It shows 6800 rpm
